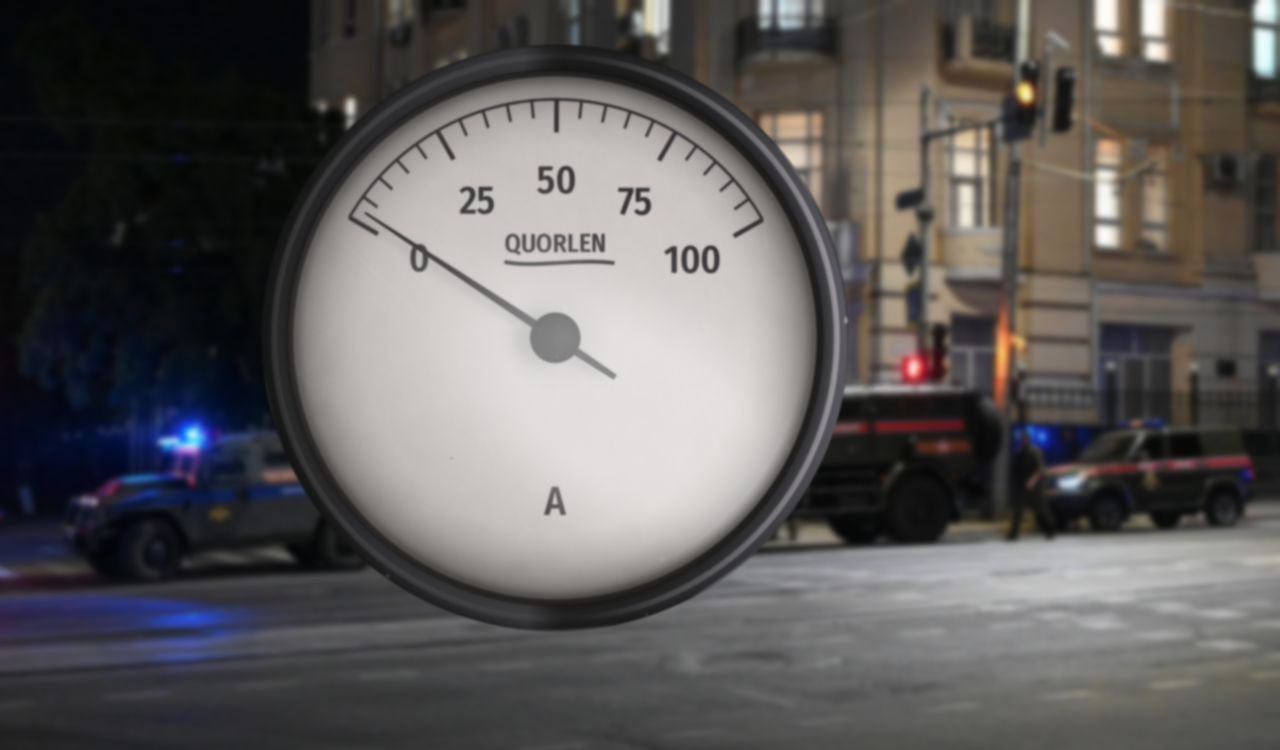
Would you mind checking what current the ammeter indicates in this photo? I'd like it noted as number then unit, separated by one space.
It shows 2.5 A
